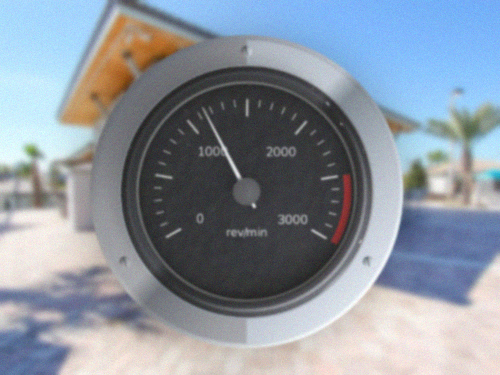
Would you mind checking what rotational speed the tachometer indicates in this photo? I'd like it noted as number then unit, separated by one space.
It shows 1150 rpm
